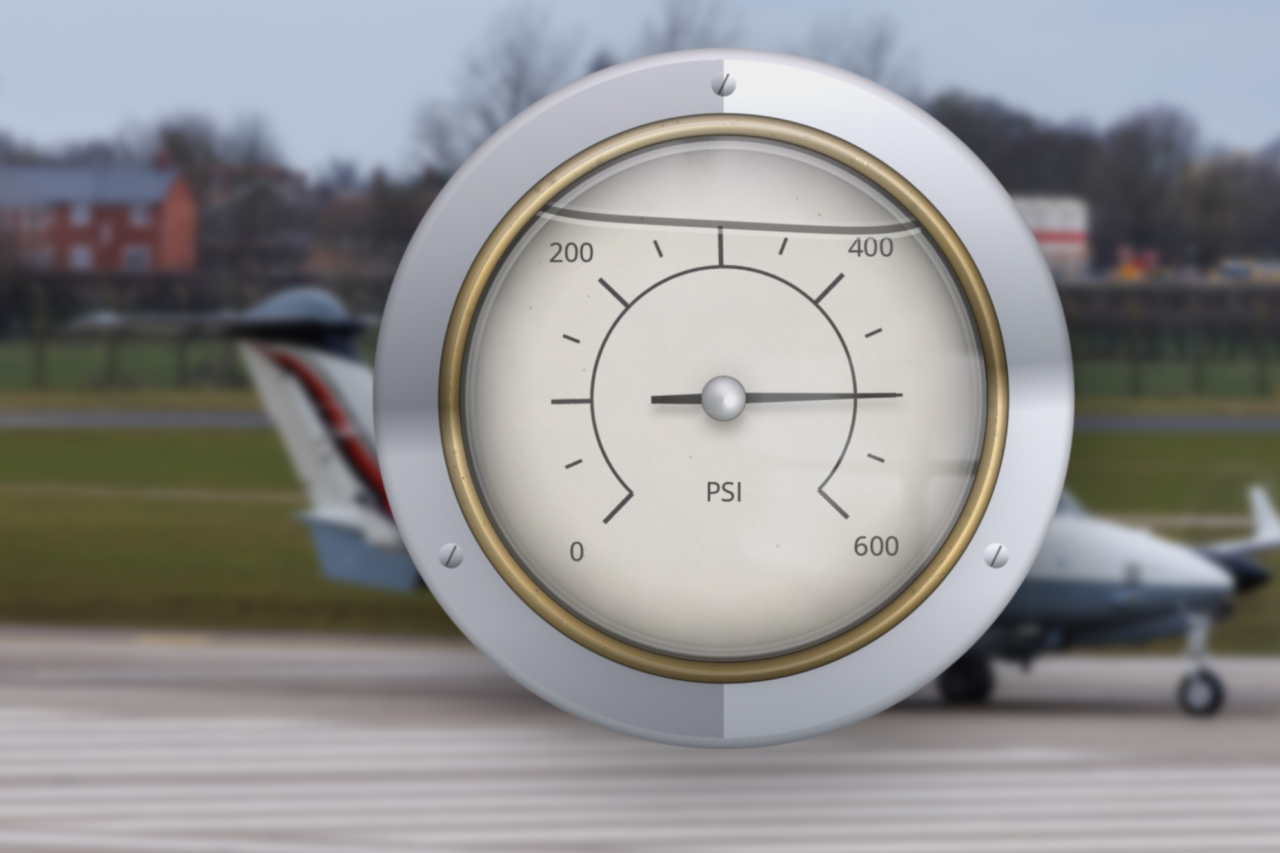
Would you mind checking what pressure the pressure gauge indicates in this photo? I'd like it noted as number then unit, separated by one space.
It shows 500 psi
